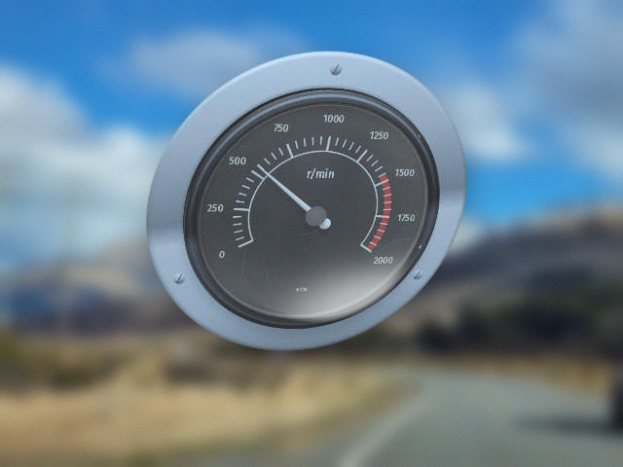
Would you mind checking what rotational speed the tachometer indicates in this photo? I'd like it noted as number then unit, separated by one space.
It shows 550 rpm
